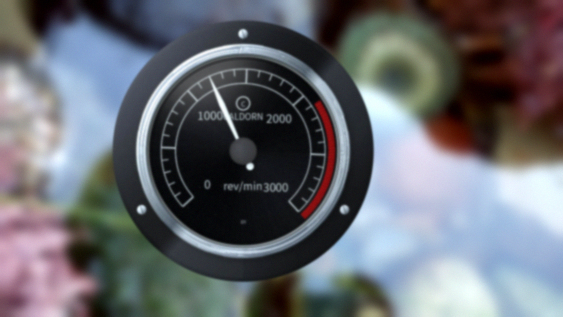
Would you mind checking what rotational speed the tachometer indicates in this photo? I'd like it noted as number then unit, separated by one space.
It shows 1200 rpm
